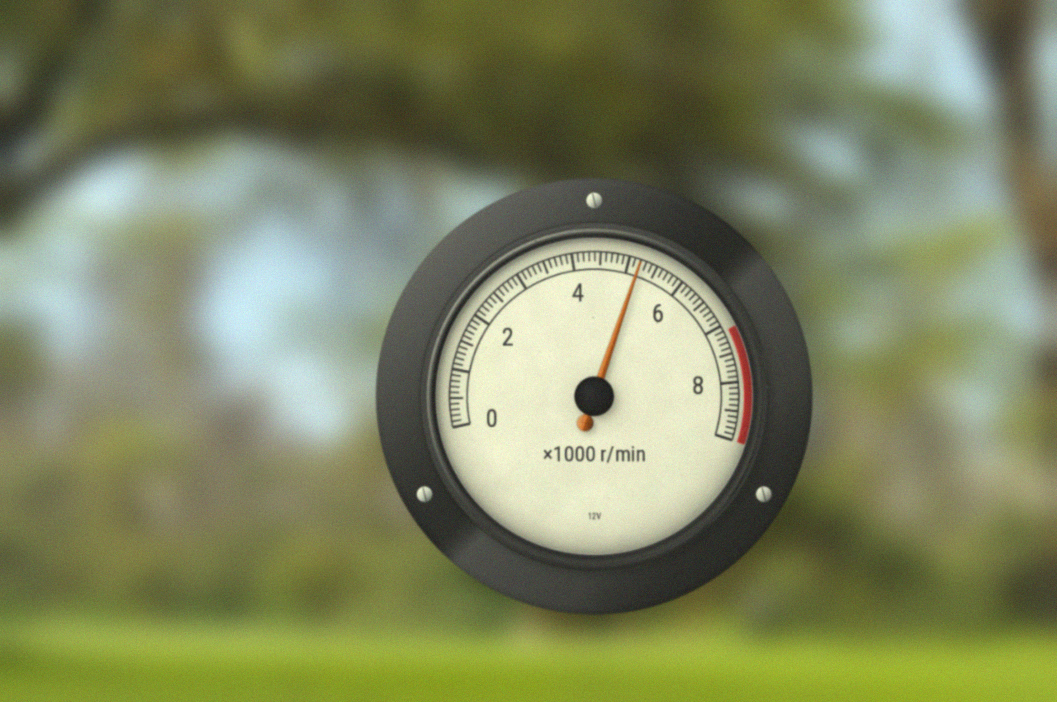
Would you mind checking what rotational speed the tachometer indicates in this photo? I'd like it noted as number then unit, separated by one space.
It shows 5200 rpm
